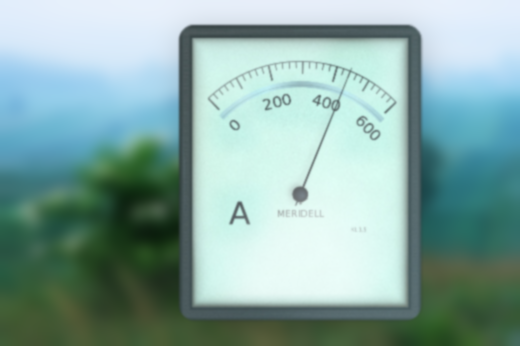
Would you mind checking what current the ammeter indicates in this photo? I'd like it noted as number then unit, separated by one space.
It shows 440 A
